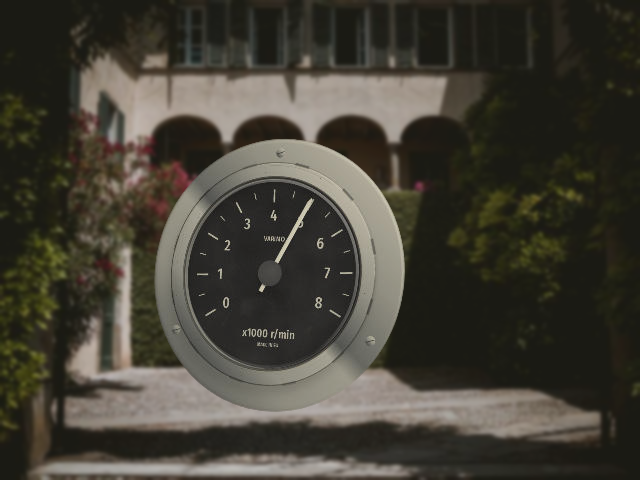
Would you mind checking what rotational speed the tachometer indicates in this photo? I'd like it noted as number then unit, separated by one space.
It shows 5000 rpm
